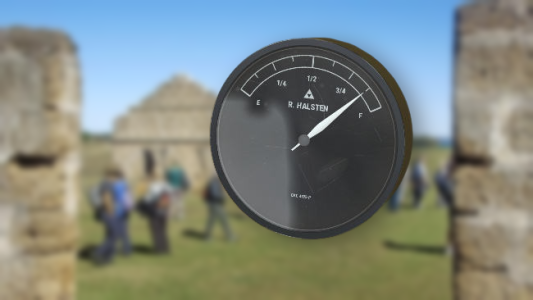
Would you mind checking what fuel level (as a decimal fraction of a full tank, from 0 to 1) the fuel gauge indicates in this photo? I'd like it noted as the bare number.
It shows 0.875
